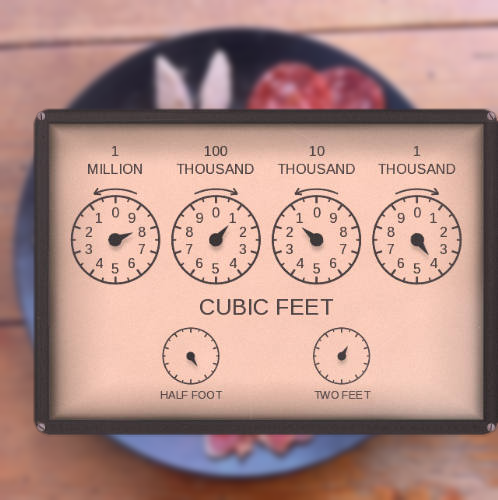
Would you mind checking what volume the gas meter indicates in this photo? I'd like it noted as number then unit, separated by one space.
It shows 811400 ft³
